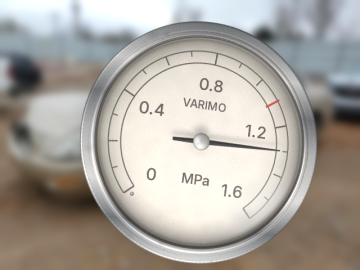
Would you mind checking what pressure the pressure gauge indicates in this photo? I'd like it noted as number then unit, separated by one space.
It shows 1.3 MPa
